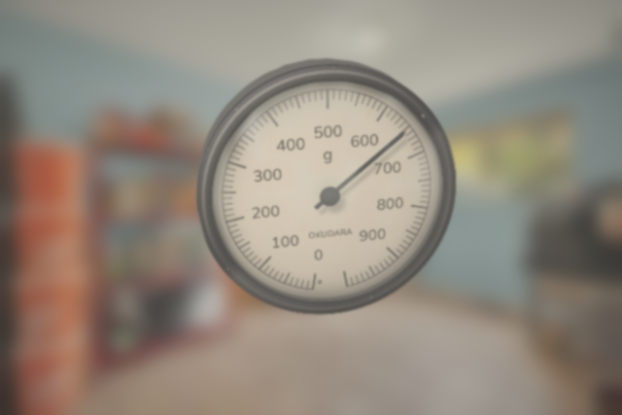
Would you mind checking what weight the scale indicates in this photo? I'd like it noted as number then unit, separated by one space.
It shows 650 g
